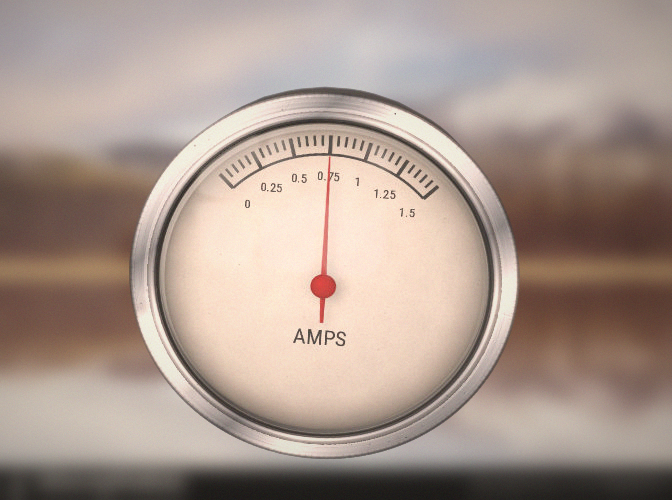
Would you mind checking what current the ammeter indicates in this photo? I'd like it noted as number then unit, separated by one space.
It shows 0.75 A
